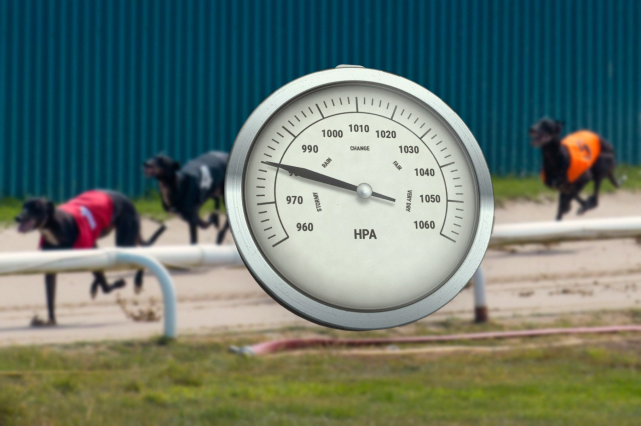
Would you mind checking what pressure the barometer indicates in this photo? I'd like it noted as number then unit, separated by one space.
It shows 980 hPa
